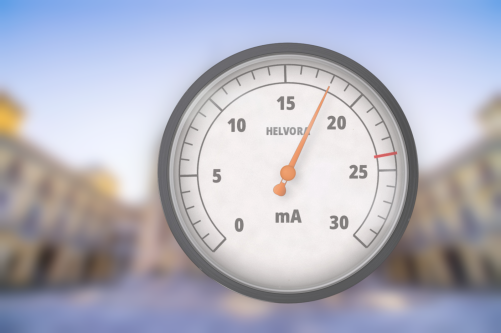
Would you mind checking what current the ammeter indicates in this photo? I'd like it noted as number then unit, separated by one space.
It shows 18 mA
